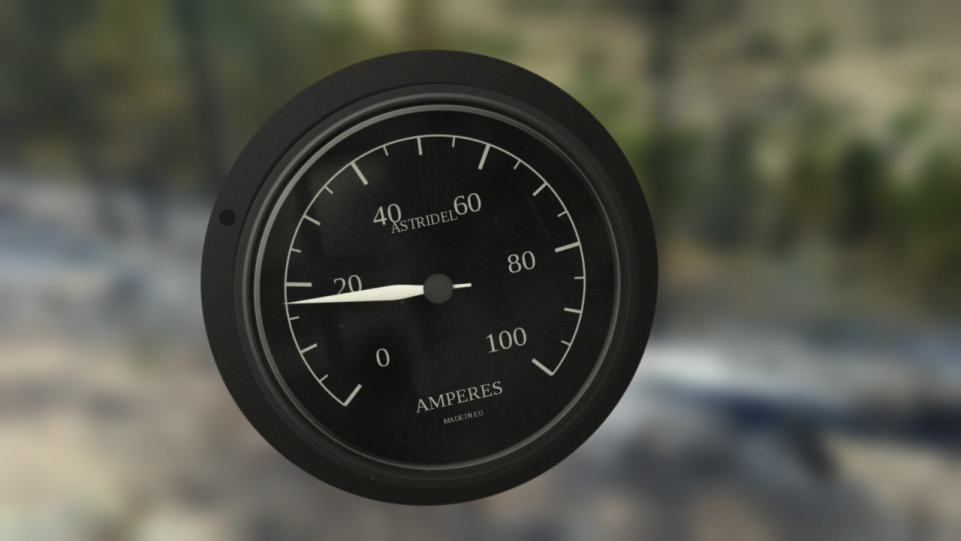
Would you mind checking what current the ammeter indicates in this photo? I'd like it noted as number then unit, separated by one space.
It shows 17.5 A
